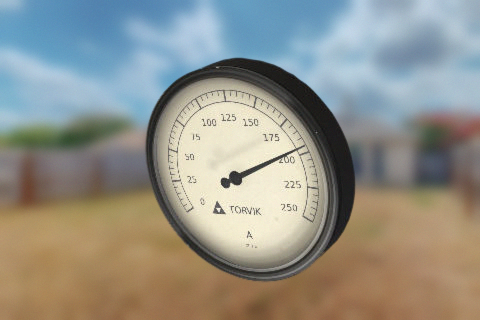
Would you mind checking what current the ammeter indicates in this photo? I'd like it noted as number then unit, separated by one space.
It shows 195 A
